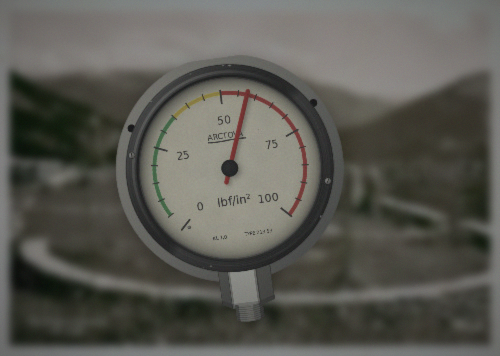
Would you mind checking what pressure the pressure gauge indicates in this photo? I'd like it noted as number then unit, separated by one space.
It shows 57.5 psi
